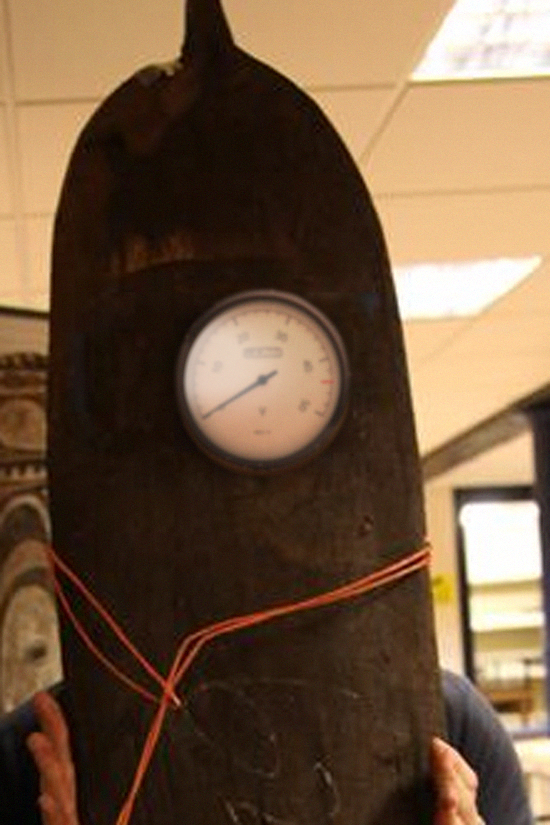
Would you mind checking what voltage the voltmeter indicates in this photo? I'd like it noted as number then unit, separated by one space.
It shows 0 V
